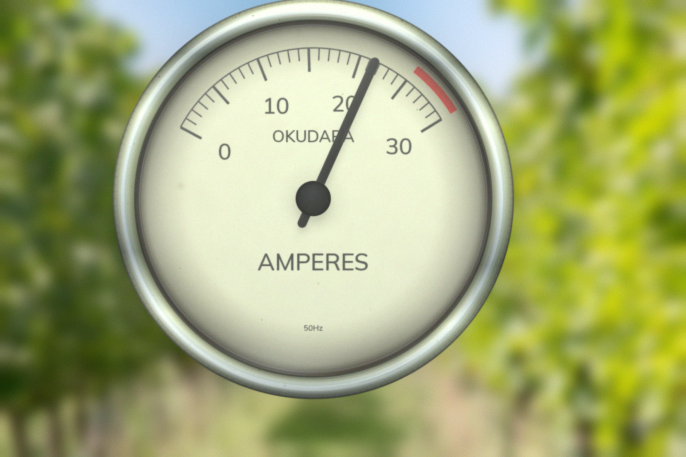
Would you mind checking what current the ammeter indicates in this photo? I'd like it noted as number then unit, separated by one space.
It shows 21.5 A
